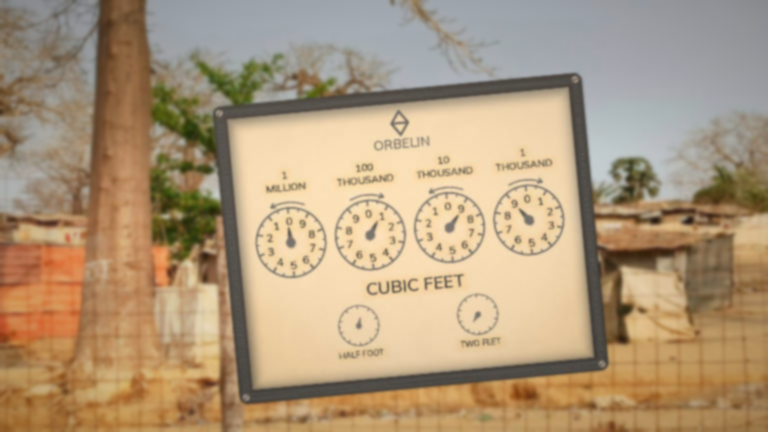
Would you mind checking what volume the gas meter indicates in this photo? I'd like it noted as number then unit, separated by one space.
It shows 8900 ft³
